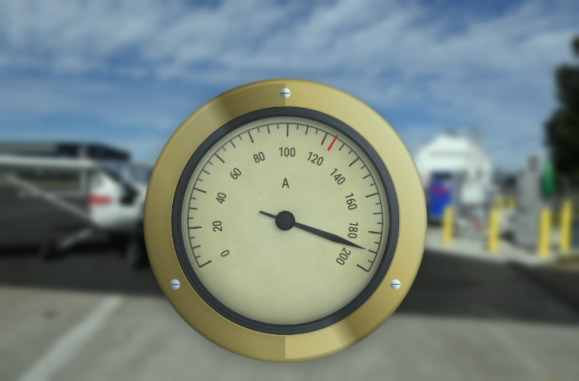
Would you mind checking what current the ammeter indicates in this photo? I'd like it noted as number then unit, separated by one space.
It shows 190 A
